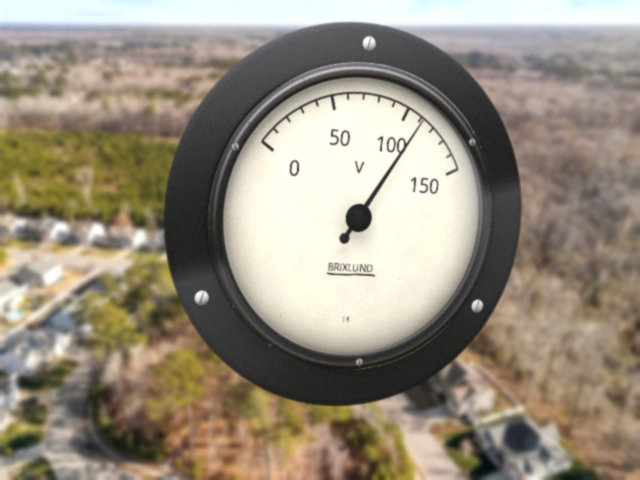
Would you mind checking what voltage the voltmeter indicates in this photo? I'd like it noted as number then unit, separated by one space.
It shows 110 V
